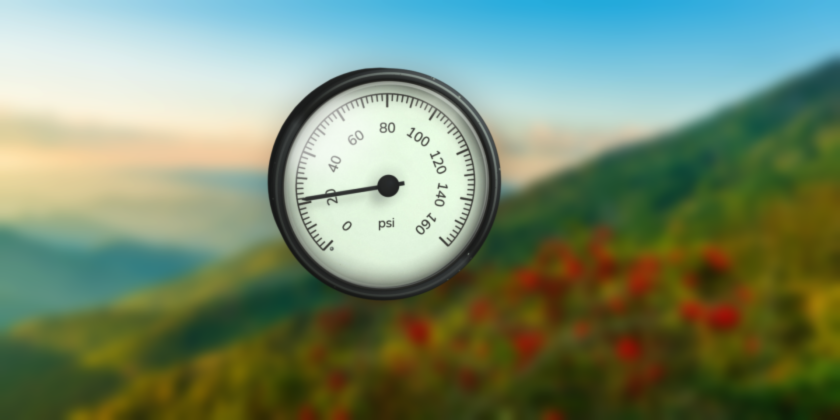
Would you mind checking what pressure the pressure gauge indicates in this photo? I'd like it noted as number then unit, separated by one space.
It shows 22 psi
